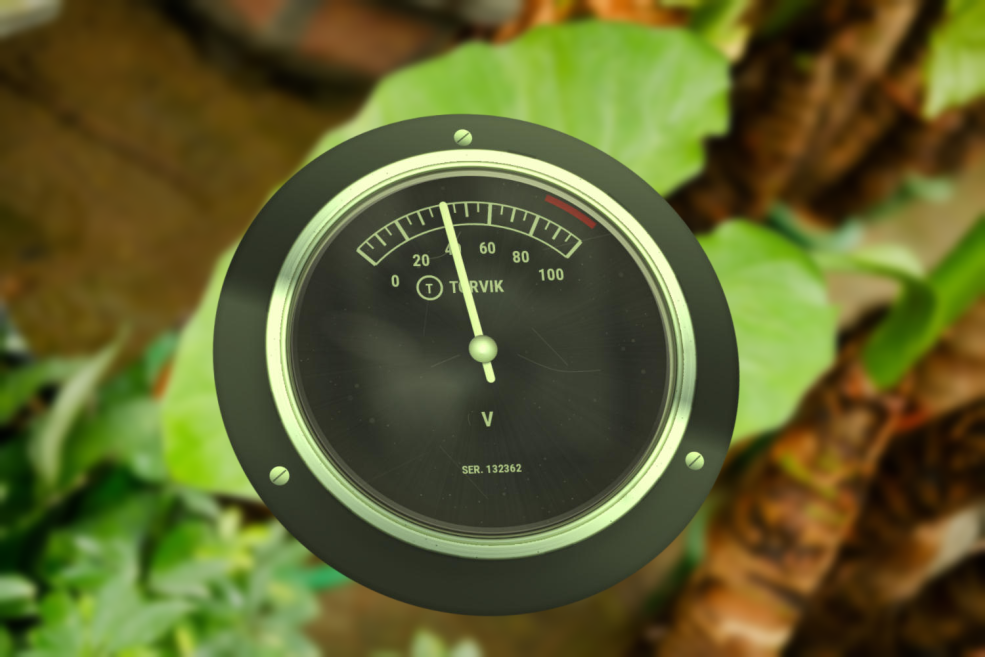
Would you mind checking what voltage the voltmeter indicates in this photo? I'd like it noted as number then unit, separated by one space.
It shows 40 V
